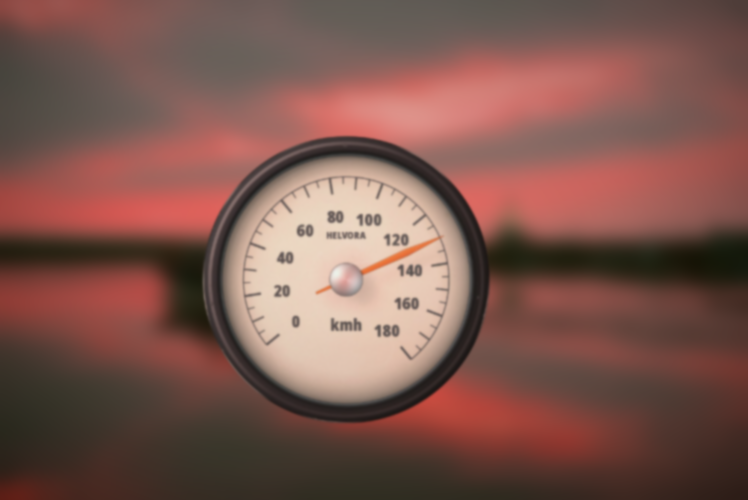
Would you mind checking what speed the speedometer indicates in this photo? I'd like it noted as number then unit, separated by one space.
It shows 130 km/h
